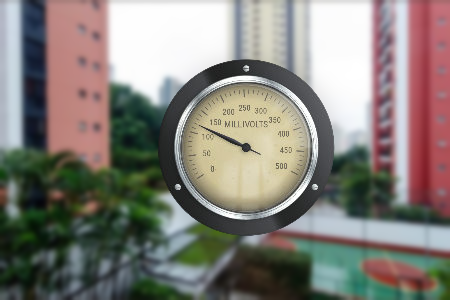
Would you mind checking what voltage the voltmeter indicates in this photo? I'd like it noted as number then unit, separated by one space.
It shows 120 mV
